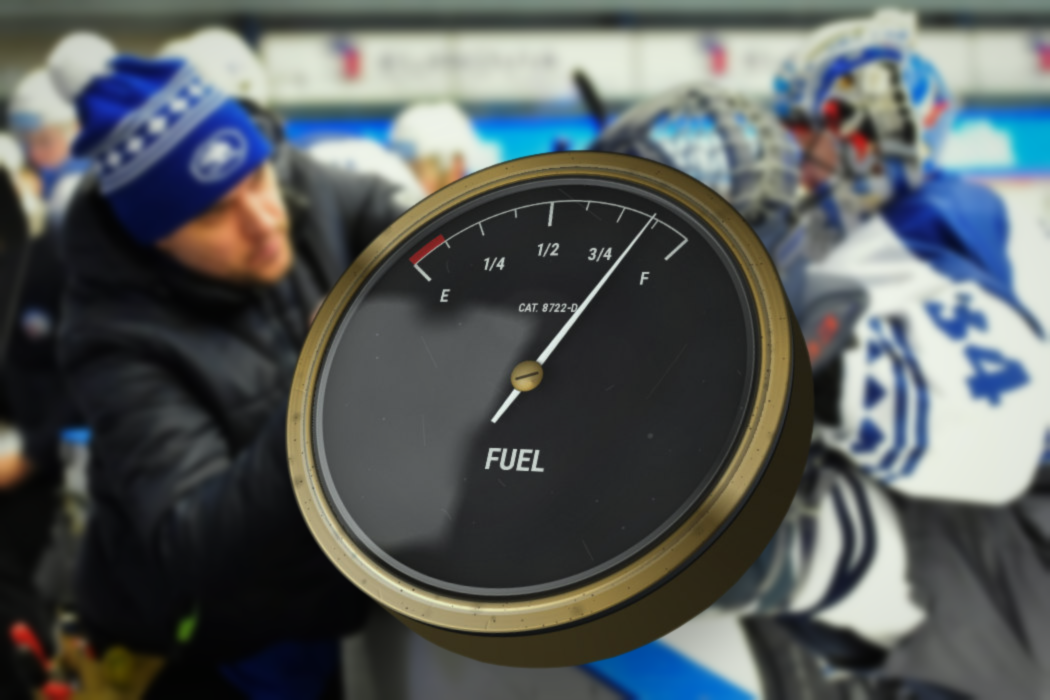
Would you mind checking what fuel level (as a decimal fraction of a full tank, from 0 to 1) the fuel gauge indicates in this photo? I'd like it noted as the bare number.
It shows 0.875
